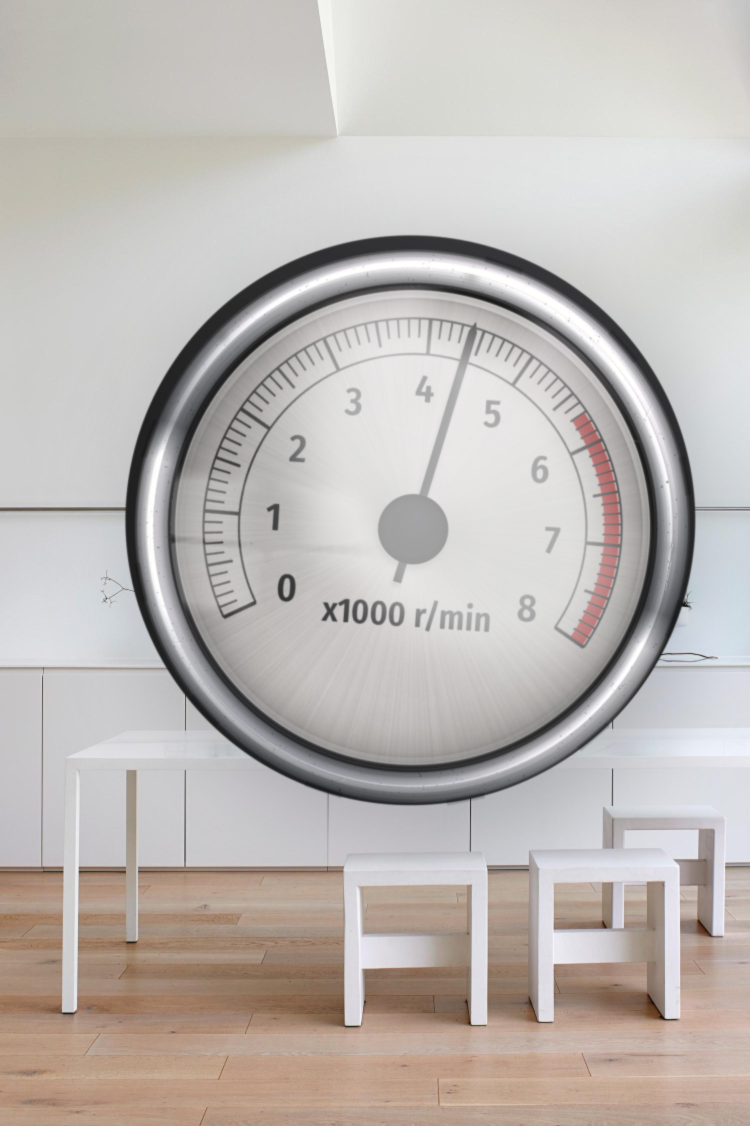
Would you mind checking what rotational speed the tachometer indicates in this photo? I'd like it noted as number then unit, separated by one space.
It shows 4400 rpm
